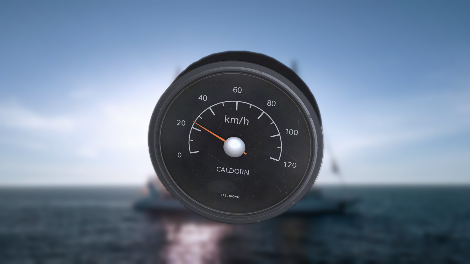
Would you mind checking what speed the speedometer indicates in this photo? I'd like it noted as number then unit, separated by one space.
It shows 25 km/h
